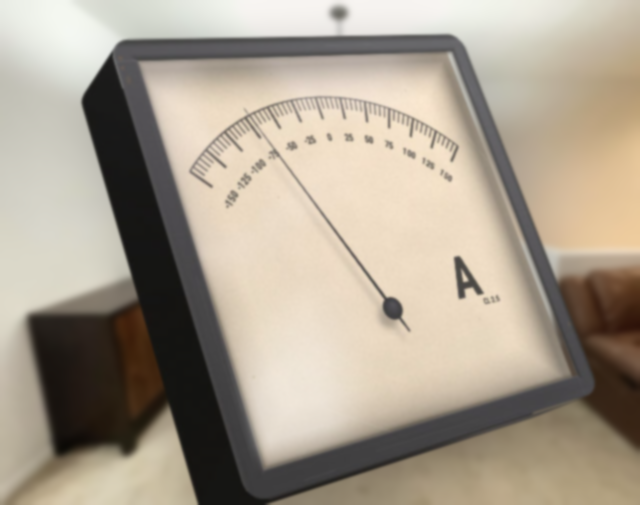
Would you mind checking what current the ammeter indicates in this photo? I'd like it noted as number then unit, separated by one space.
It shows -75 A
